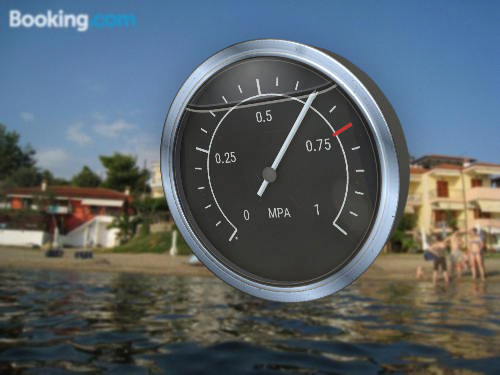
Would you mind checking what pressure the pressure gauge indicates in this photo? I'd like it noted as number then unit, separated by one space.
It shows 0.65 MPa
